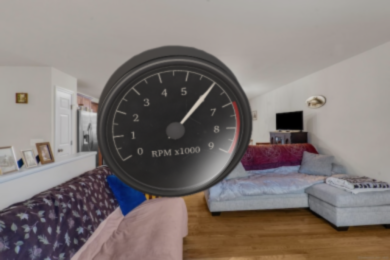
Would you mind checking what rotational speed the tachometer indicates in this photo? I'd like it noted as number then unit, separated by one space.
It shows 6000 rpm
